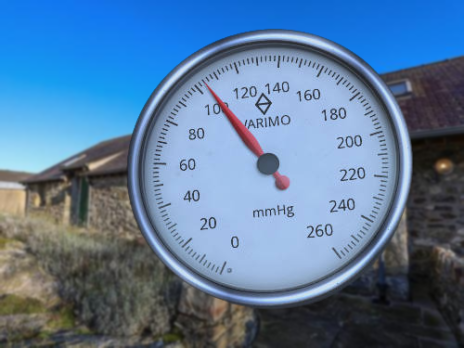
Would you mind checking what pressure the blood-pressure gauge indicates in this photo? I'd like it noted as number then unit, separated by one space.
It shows 104 mmHg
